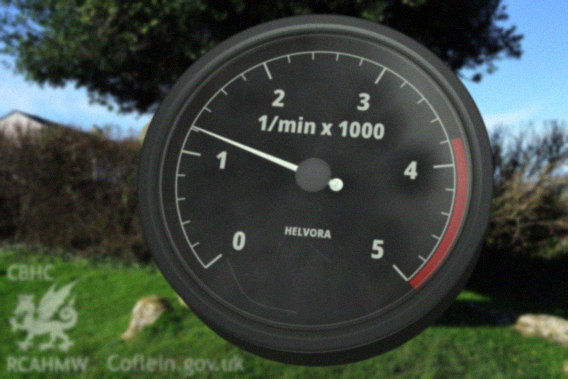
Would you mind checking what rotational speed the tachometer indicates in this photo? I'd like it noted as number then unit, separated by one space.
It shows 1200 rpm
